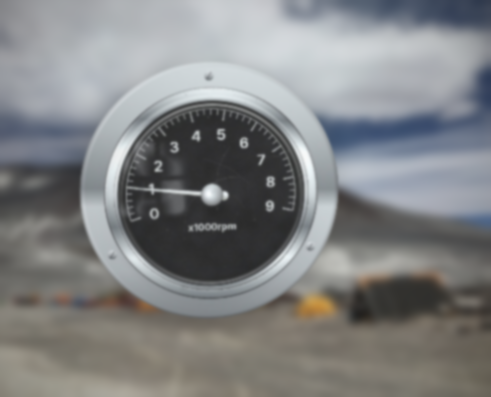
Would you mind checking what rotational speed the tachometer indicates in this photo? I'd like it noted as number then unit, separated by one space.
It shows 1000 rpm
